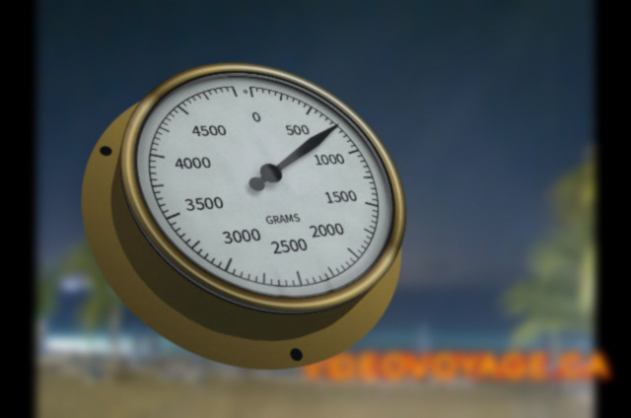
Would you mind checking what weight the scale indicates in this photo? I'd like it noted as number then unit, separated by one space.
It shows 750 g
